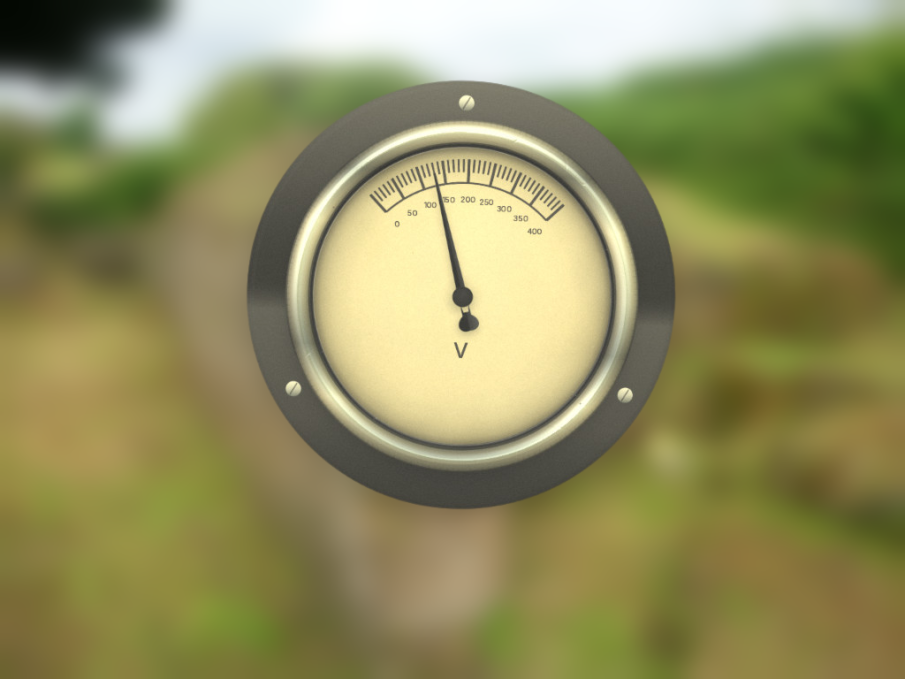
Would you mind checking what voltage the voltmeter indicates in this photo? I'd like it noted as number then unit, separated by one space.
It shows 130 V
